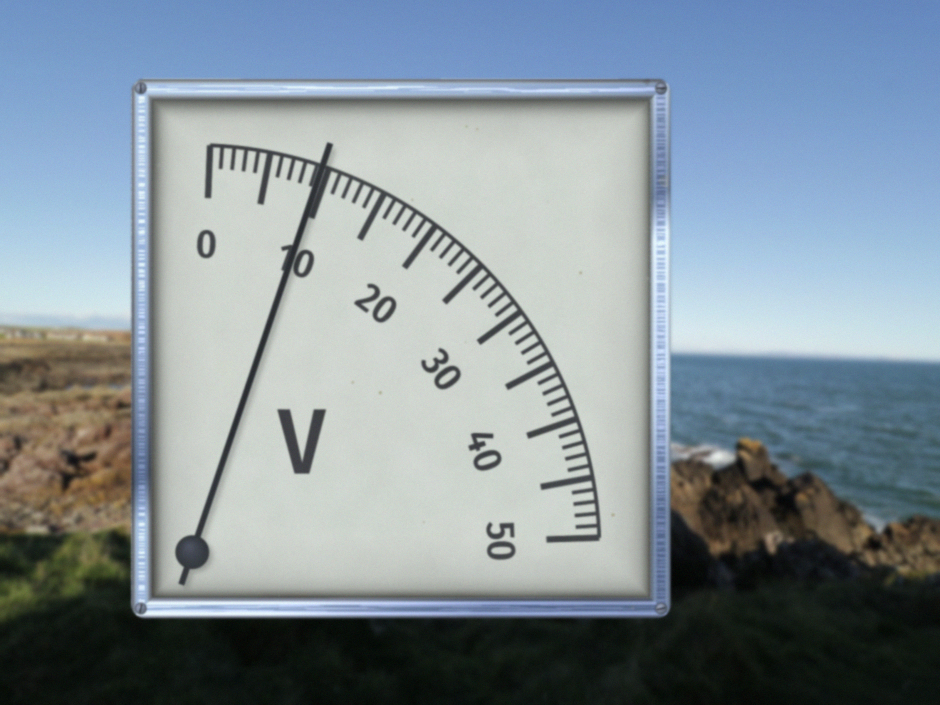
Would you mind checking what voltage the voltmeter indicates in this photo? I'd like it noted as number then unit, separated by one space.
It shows 9.5 V
